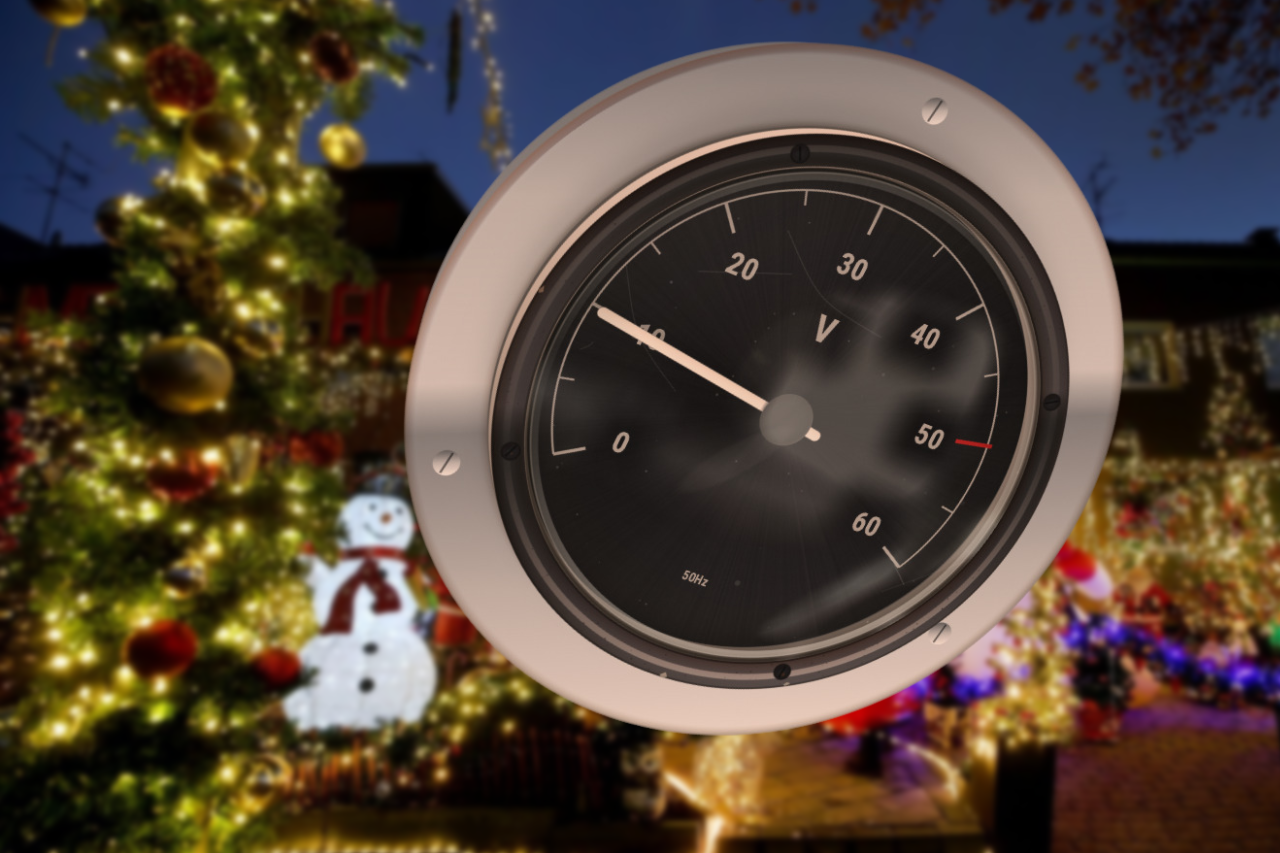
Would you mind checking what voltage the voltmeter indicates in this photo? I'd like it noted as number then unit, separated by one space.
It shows 10 V
